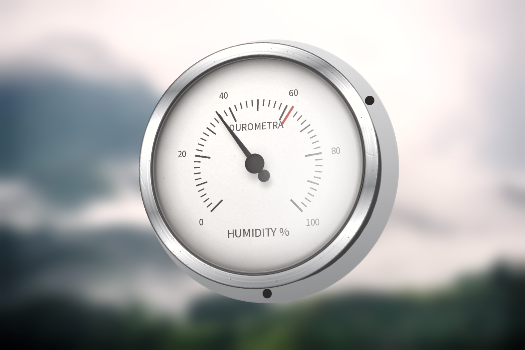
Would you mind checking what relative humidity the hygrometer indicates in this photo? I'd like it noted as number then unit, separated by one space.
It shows 36 %
